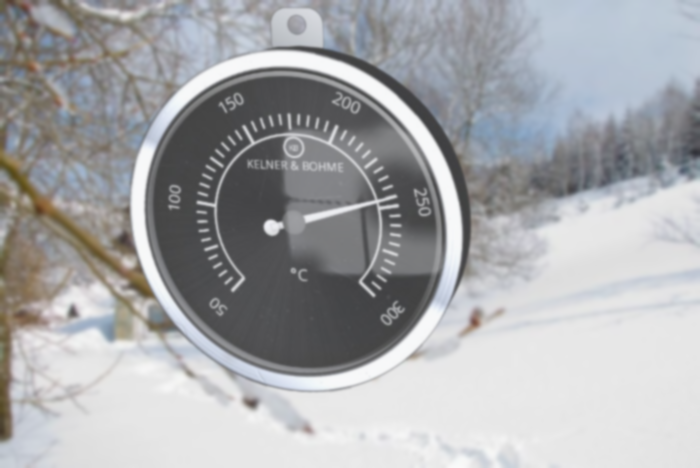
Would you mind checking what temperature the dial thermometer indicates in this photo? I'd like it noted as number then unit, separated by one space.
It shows 245 °C
